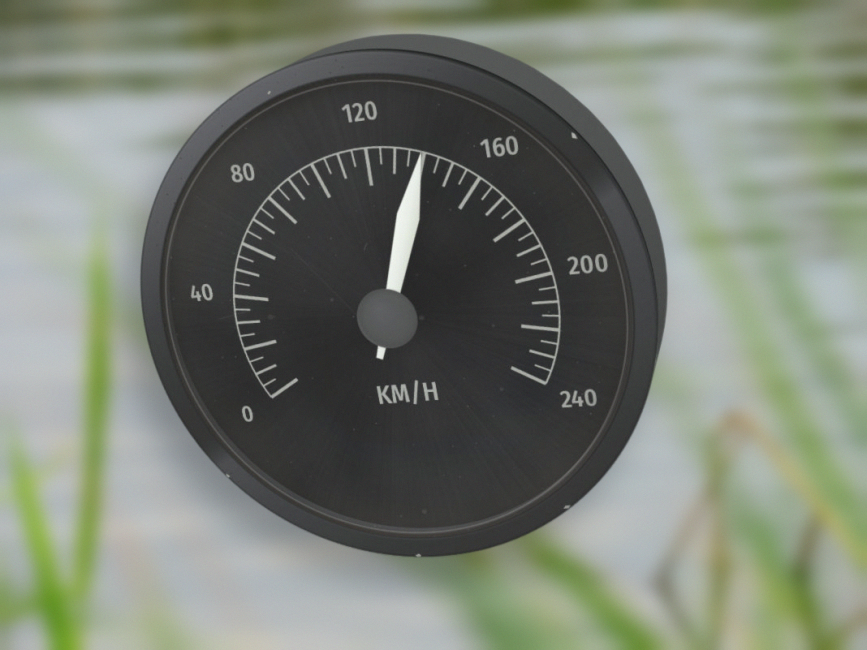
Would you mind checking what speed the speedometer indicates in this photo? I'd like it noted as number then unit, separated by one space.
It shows 140 km/h
